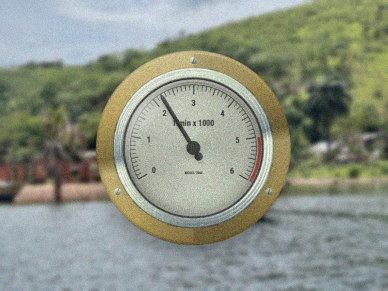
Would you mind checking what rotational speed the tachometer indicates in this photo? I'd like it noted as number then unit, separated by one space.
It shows 2200 rpm
